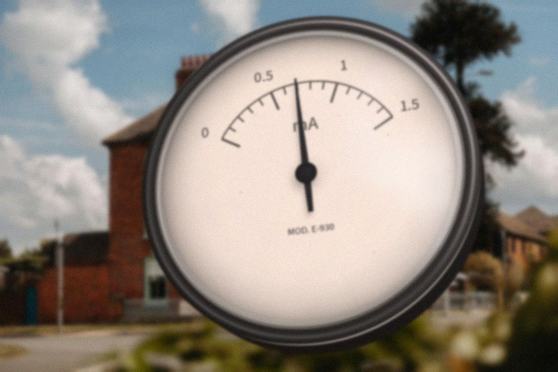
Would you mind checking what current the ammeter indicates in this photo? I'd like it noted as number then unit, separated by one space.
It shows 0.7 mA
